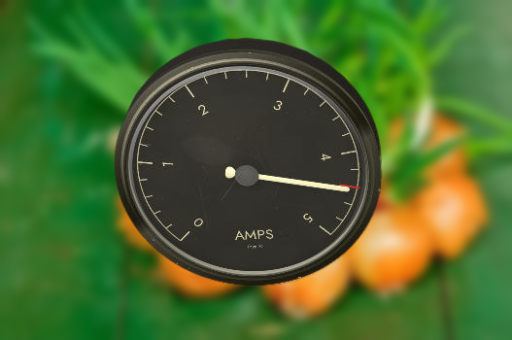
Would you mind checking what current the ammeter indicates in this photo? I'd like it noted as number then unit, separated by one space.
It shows 4.4 A
